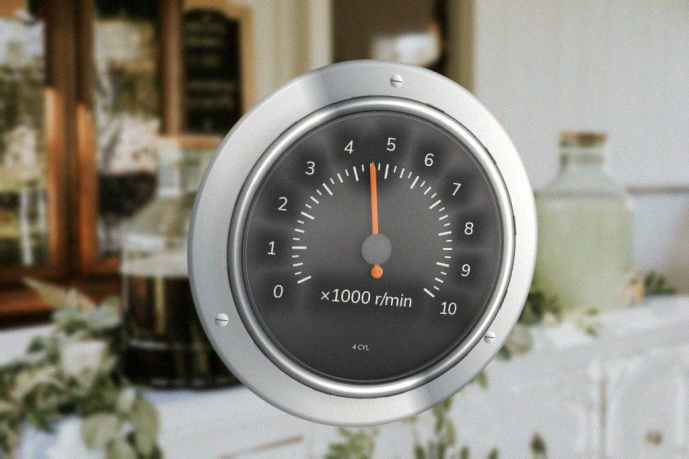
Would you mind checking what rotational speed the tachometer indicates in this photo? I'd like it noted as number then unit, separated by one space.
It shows 4500 rpm
